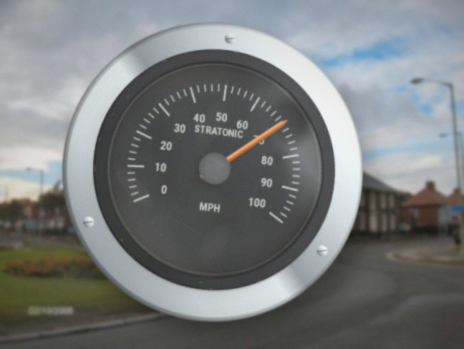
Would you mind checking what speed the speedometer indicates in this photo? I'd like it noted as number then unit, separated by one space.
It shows 70 mph
